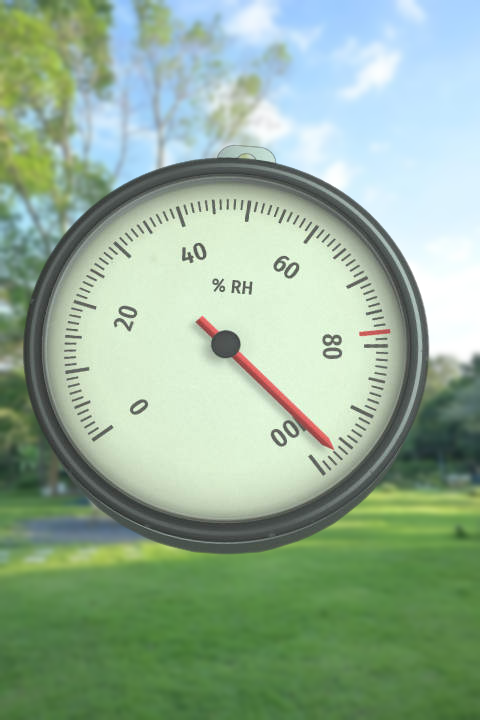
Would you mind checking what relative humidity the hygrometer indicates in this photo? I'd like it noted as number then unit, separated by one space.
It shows 97 %
